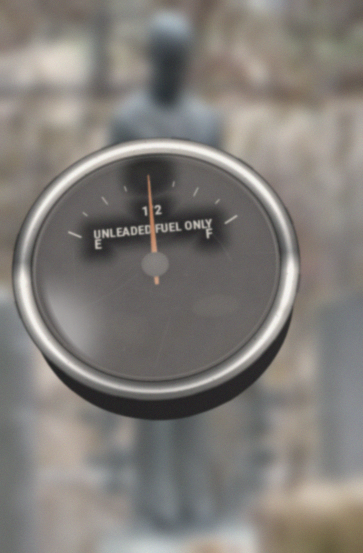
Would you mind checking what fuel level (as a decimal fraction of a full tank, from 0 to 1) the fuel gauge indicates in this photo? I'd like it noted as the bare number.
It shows 0.5
